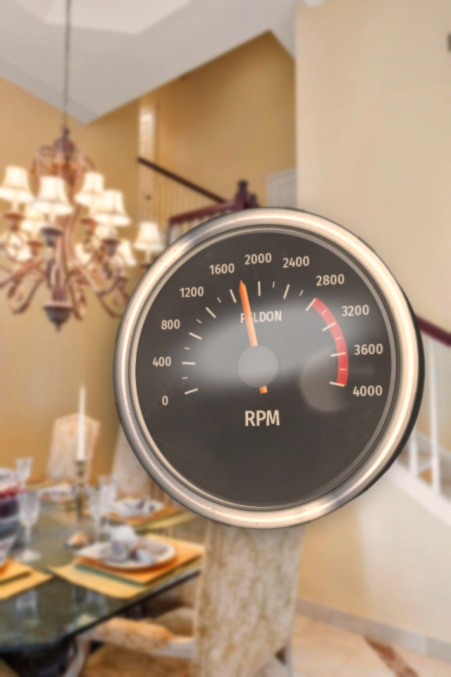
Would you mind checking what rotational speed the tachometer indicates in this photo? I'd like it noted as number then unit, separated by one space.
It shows 1800 rpm
